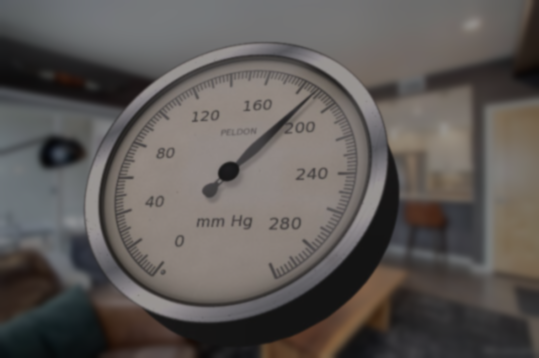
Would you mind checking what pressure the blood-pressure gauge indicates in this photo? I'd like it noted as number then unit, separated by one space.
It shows 190 mmHg
